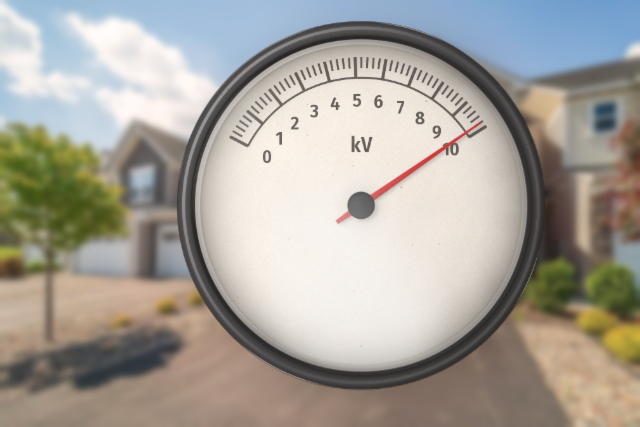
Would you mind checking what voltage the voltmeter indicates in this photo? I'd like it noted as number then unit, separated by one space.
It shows 9.8 kV
